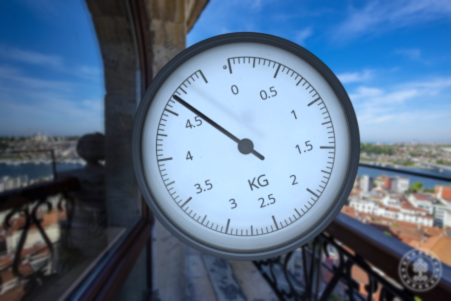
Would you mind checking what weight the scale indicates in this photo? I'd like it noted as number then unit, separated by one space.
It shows 4.65 kg
